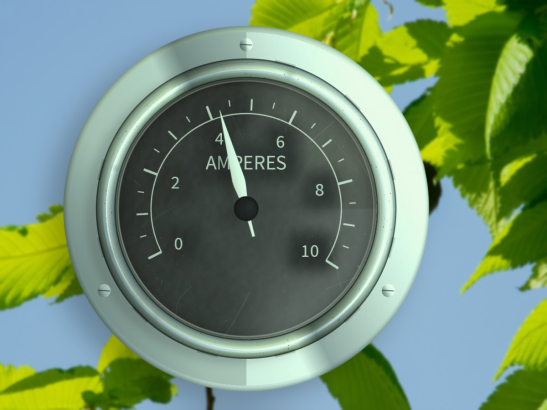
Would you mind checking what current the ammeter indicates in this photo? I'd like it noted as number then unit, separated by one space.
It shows 4.25 A
